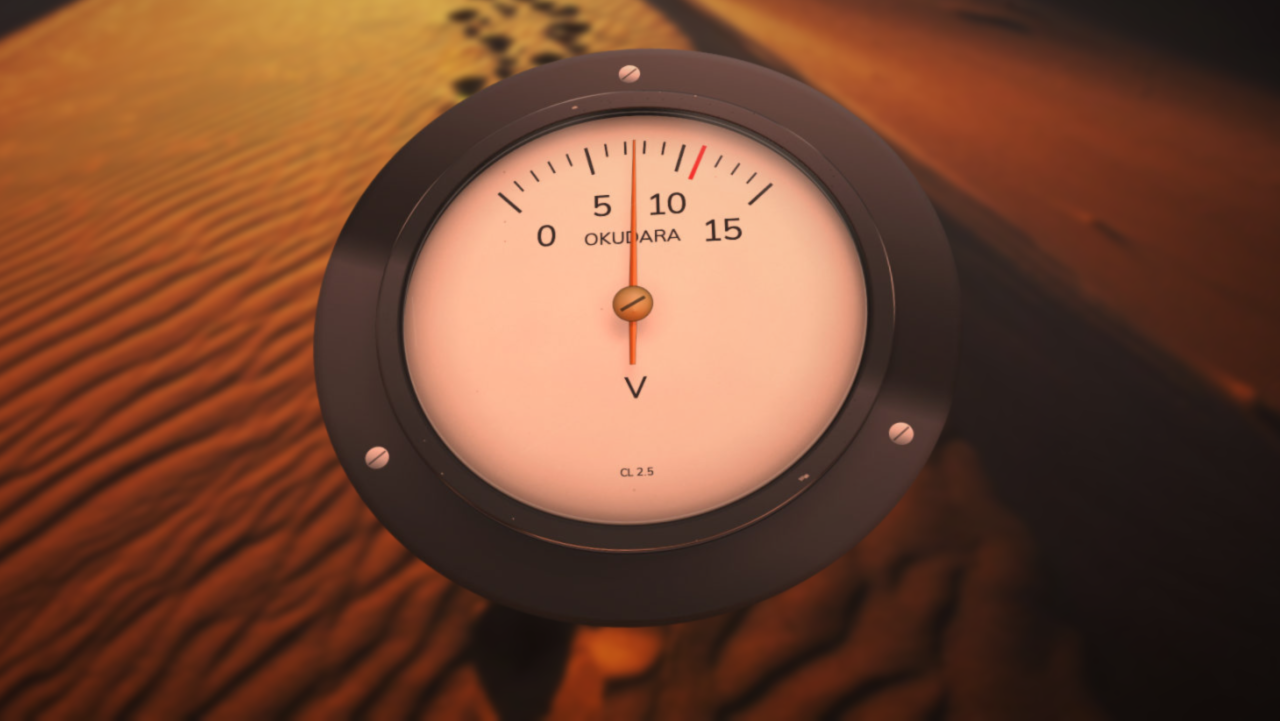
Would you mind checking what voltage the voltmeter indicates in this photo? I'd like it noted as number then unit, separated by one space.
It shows 7.5 V
